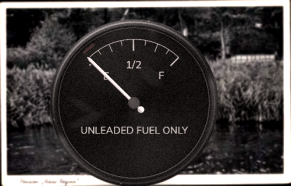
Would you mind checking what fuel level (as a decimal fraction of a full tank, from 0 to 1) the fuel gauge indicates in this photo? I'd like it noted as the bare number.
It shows 0
